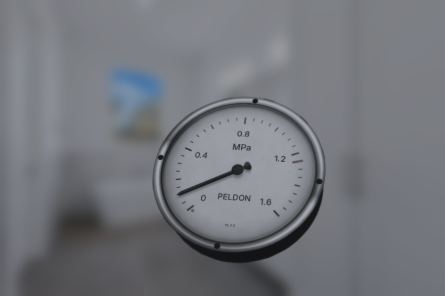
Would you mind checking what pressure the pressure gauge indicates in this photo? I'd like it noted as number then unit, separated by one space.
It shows 0.1 MPa
